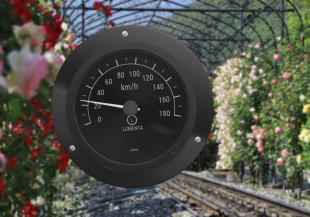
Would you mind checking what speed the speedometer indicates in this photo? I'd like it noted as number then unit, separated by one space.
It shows 25 km/h
